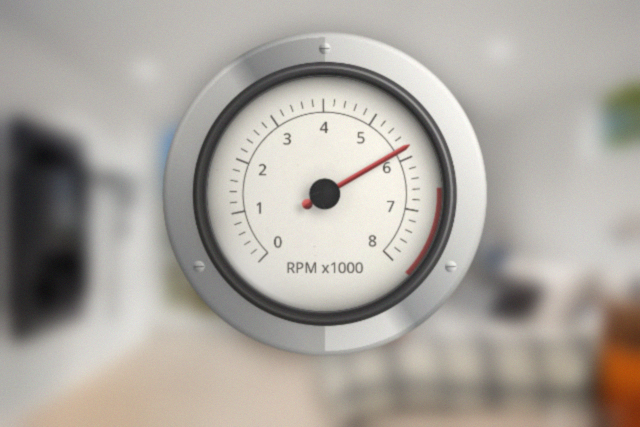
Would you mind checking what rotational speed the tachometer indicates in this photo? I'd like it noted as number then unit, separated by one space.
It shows 5800 rpm
